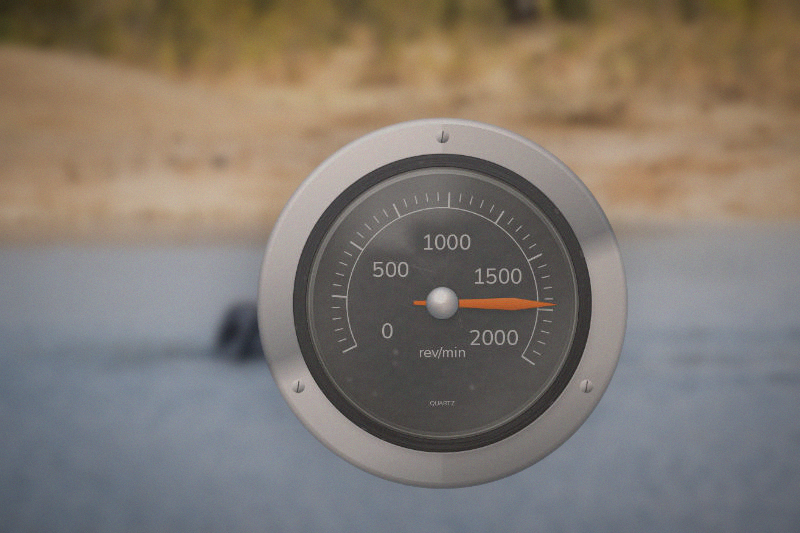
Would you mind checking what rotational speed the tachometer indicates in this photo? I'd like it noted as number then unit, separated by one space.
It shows 1725 rpm
